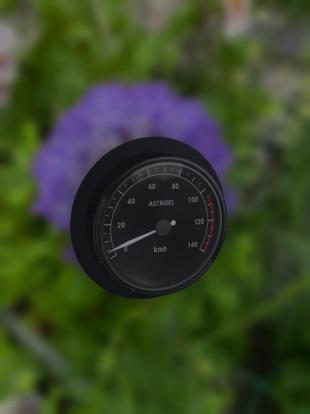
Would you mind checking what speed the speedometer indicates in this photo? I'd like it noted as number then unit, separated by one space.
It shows 5 km/h
